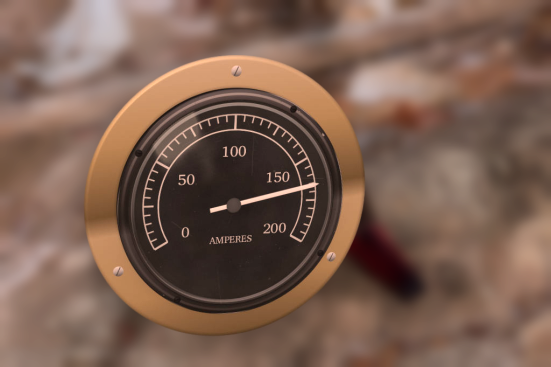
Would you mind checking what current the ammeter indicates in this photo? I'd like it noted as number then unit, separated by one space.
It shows 165 A
